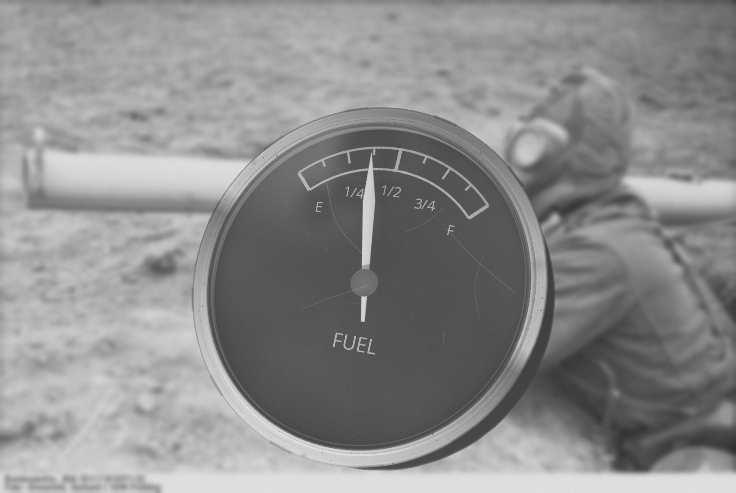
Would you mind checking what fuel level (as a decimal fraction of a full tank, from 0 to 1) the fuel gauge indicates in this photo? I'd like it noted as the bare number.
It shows 0.375
